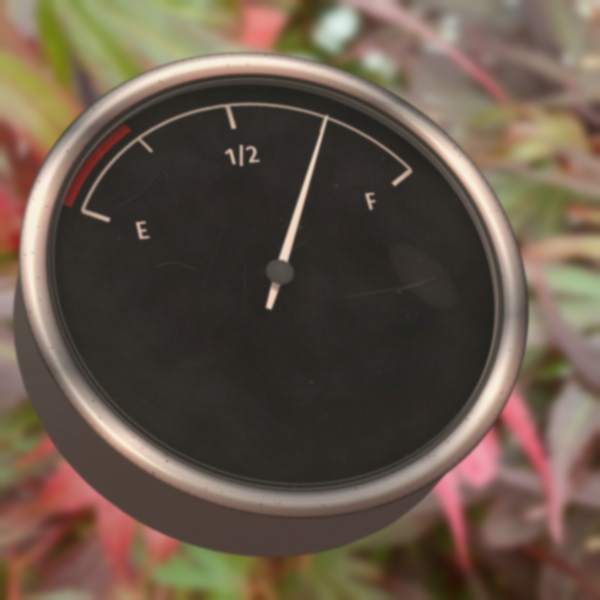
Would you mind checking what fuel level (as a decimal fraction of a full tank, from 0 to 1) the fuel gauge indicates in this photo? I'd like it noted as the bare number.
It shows 0.75
